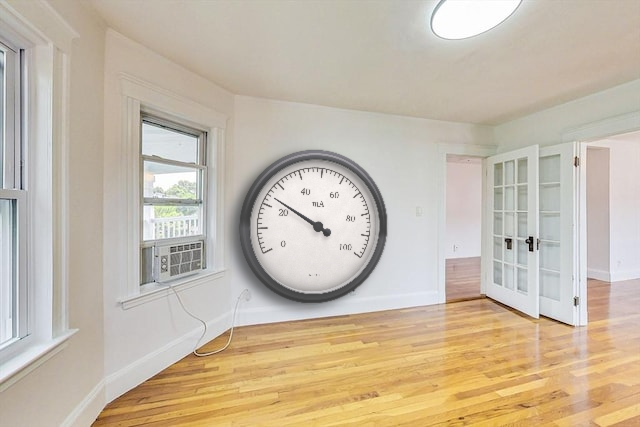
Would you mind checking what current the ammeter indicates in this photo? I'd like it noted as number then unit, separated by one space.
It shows 24 mA
